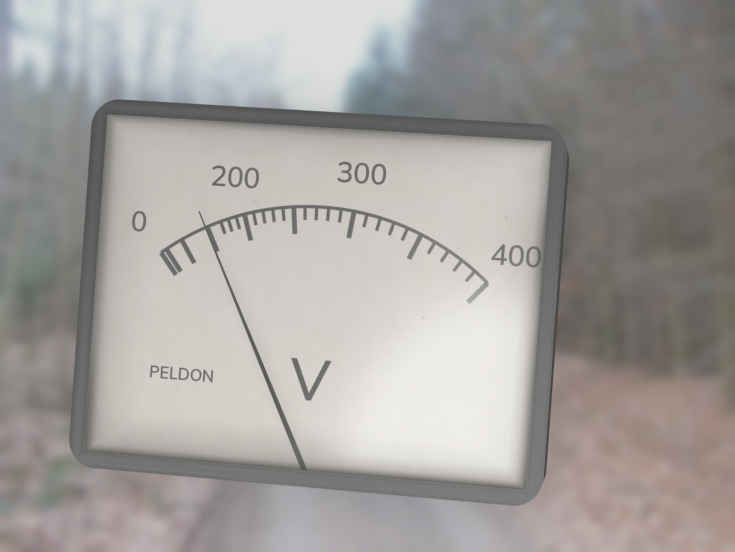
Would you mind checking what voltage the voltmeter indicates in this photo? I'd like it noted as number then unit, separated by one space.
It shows 150 V
